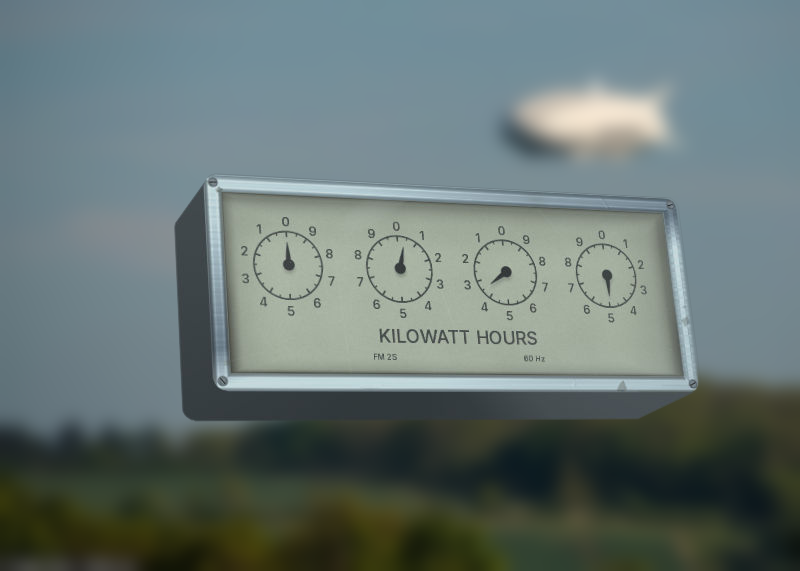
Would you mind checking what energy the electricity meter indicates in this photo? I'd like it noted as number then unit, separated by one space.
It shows 35 kWh
